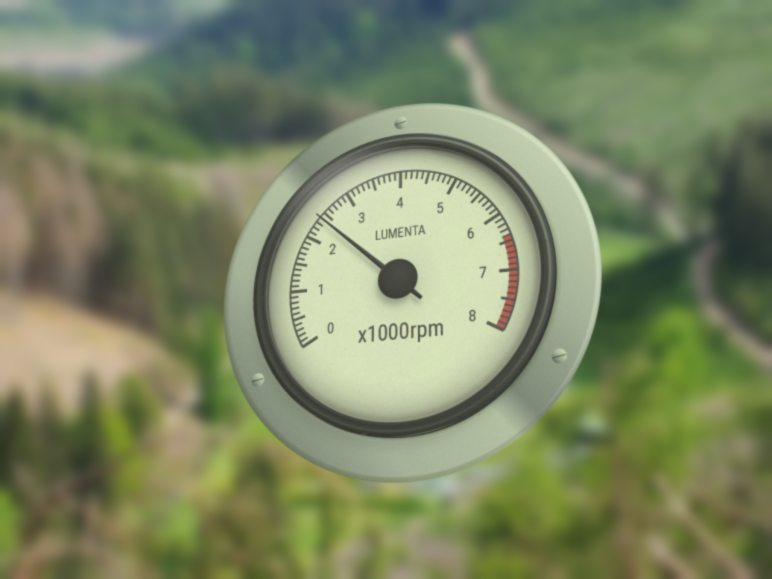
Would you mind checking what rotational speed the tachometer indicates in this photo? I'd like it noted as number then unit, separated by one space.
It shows 2400 rpm
